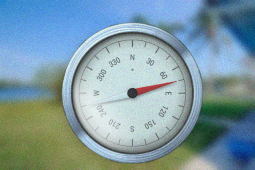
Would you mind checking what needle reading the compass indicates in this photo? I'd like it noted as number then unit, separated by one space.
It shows 75 °
